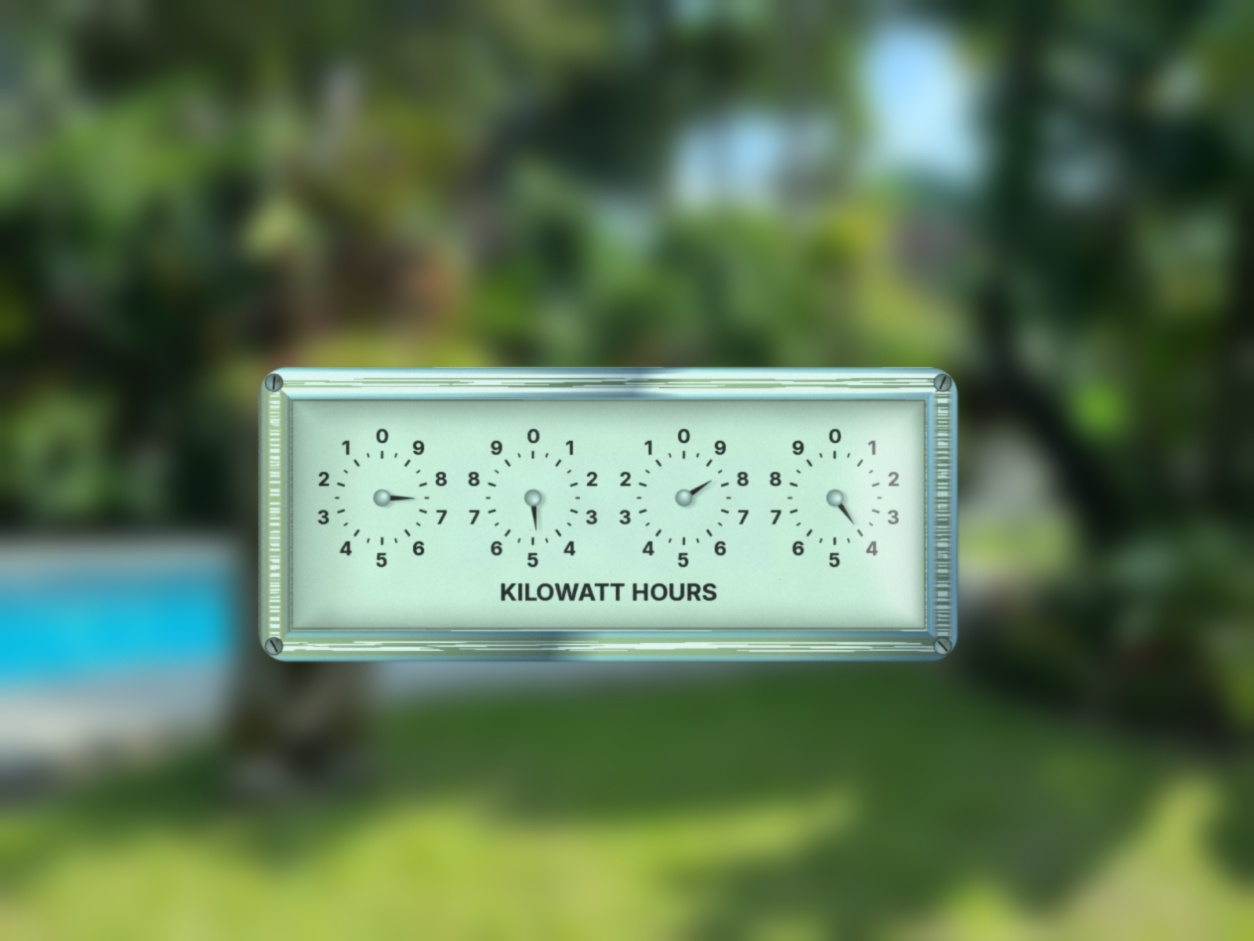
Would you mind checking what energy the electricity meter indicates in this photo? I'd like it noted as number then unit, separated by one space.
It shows 7484 kWh
